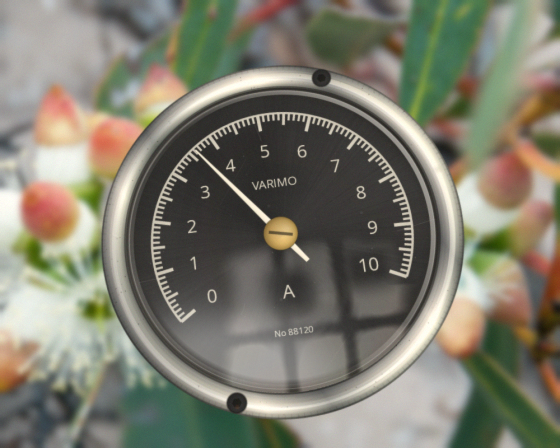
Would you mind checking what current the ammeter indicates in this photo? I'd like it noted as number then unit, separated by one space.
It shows 3.6 A
